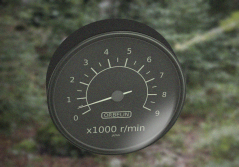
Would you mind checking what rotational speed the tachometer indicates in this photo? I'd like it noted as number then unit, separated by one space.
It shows 500 rpm
